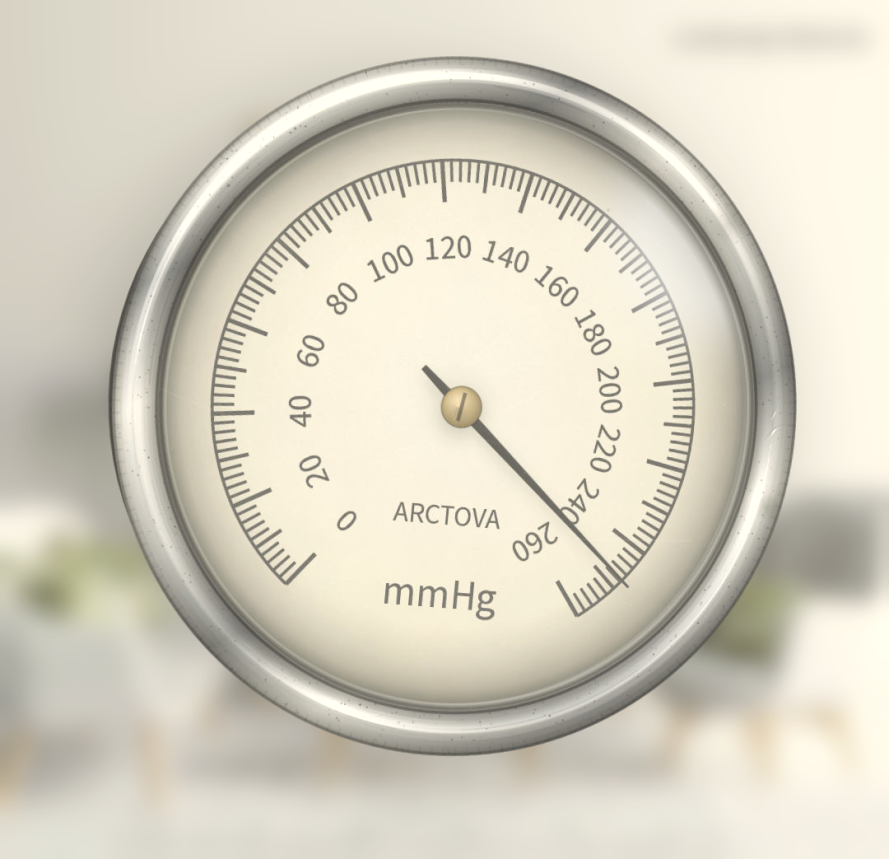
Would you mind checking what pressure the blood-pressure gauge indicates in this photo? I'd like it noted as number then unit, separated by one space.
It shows 248 mmHg
